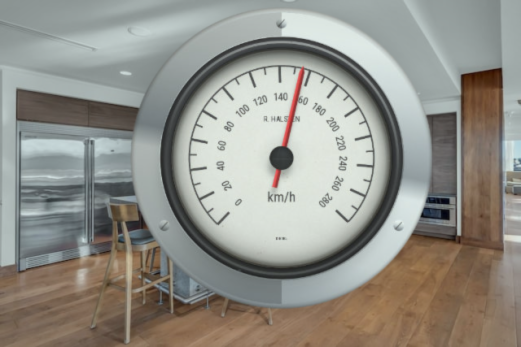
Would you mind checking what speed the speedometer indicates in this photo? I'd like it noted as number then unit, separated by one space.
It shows 155 km/h
